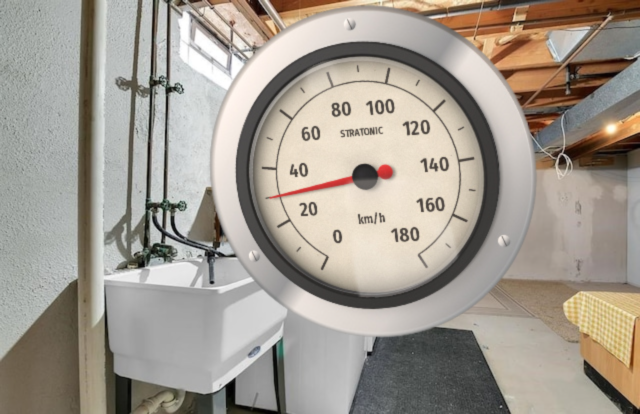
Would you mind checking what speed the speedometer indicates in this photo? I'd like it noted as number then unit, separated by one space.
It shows 30 km/h
